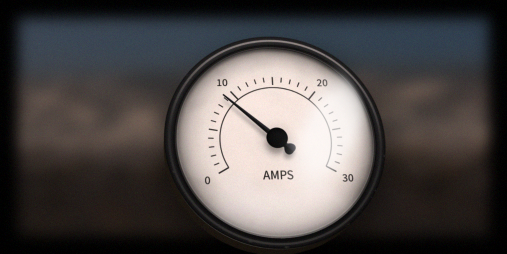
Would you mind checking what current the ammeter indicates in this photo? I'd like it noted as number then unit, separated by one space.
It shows 9 A
